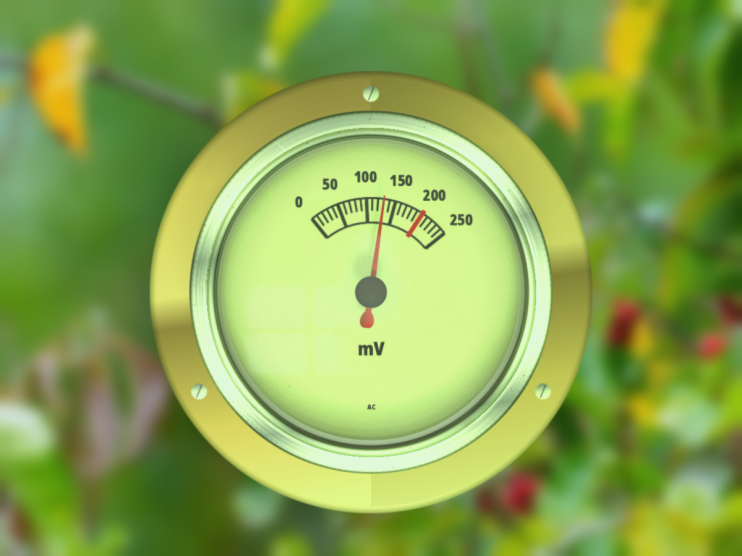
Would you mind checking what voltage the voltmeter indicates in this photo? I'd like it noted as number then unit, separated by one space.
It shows 130 mV
